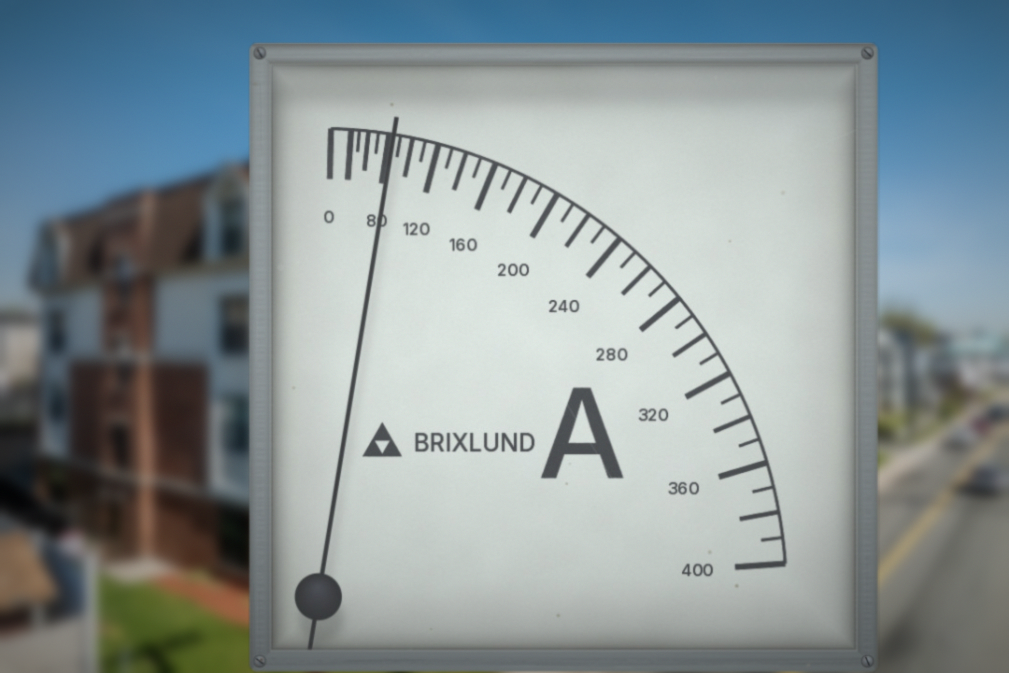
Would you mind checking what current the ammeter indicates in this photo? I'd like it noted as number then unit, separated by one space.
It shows 85 A
